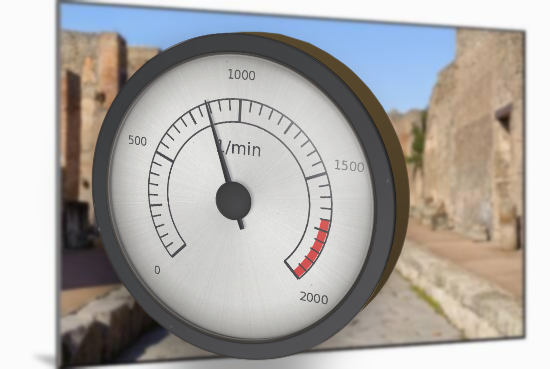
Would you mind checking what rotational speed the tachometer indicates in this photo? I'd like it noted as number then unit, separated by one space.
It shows 850 rpm
